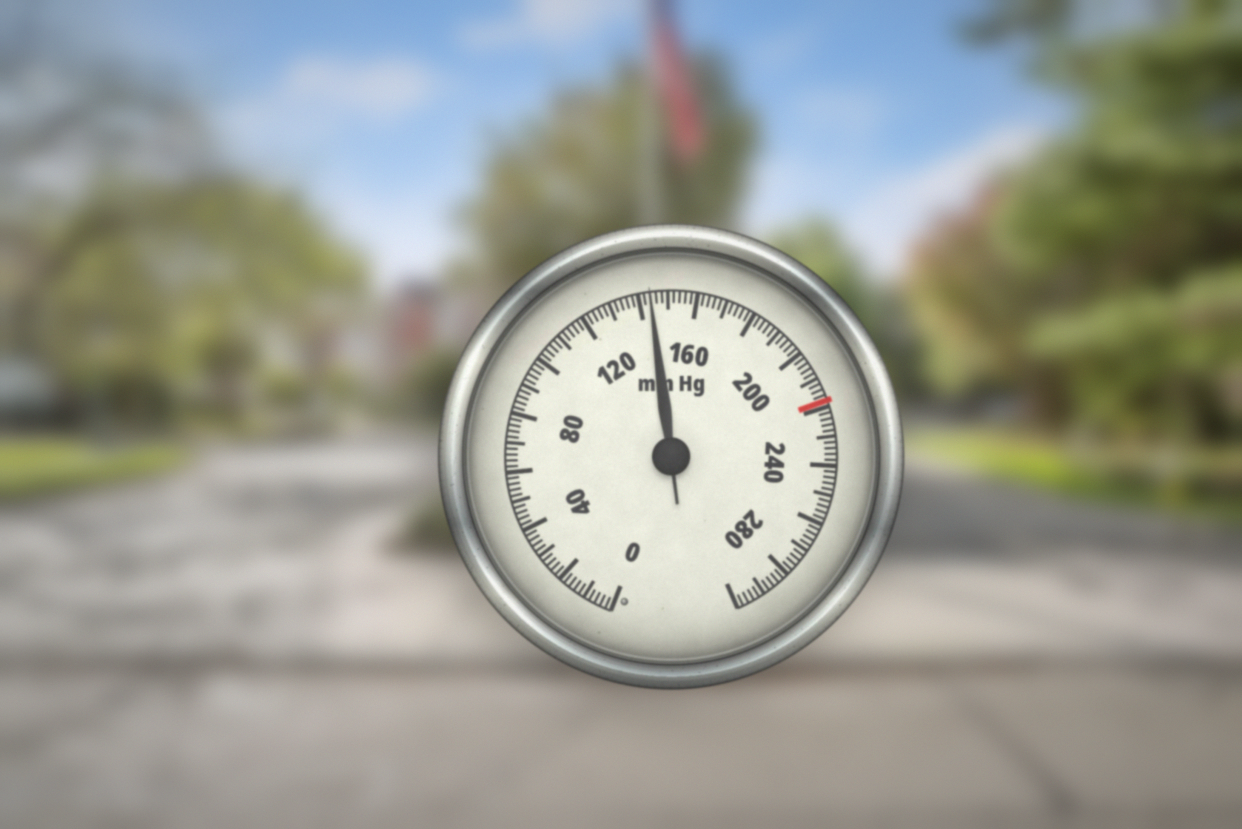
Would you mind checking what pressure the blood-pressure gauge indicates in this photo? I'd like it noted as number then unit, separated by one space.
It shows 144 mmHg
